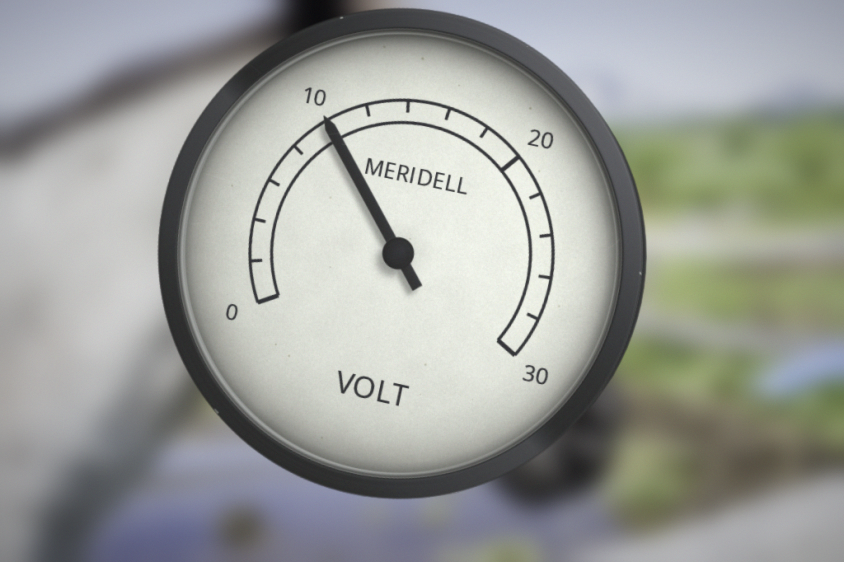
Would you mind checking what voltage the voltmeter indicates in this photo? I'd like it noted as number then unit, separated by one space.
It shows 10 V
